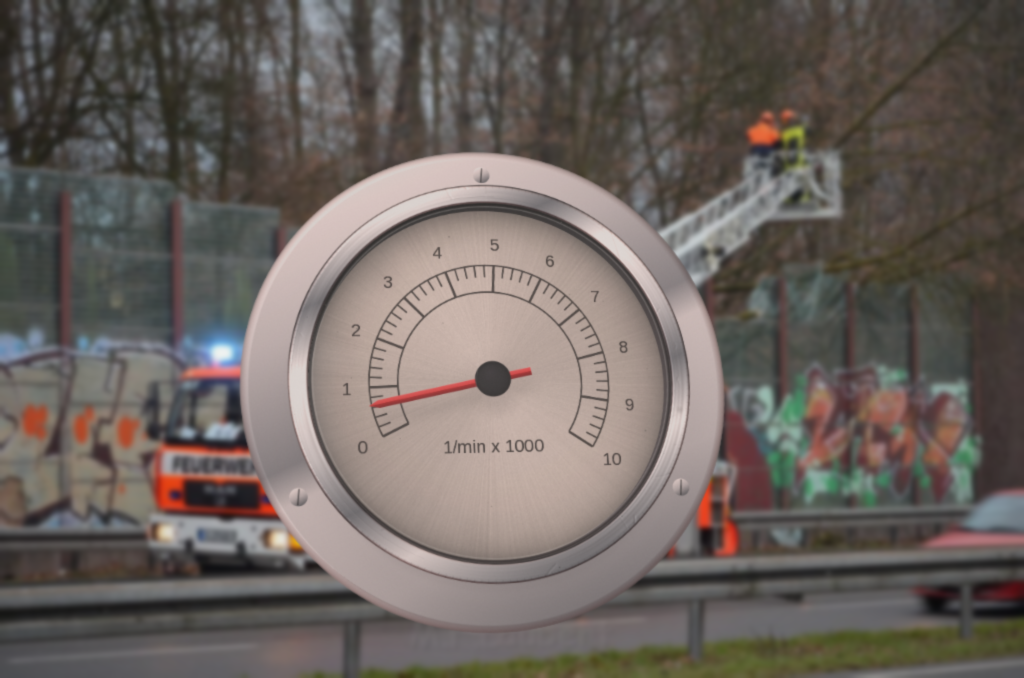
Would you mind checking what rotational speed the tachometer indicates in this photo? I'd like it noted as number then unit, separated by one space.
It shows 600 rpm
